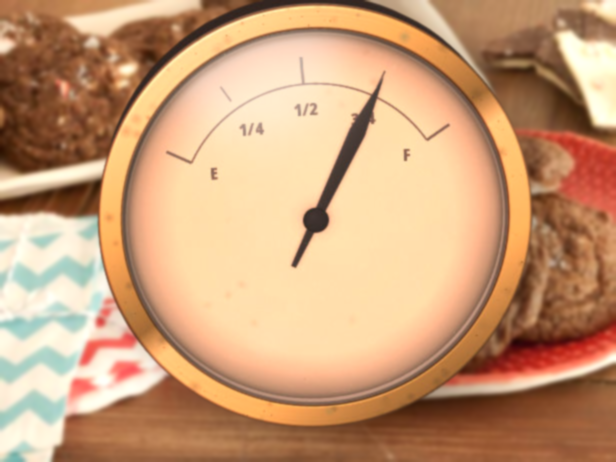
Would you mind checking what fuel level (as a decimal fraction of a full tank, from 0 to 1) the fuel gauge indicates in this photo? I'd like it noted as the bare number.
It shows 0.75
